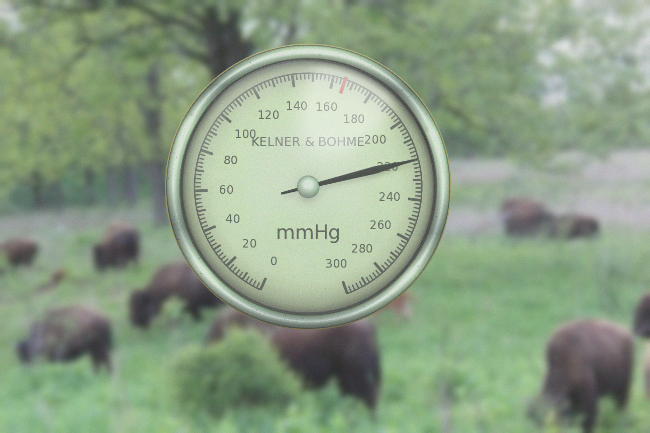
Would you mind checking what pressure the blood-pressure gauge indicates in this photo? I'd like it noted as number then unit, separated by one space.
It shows 220 mmHg
